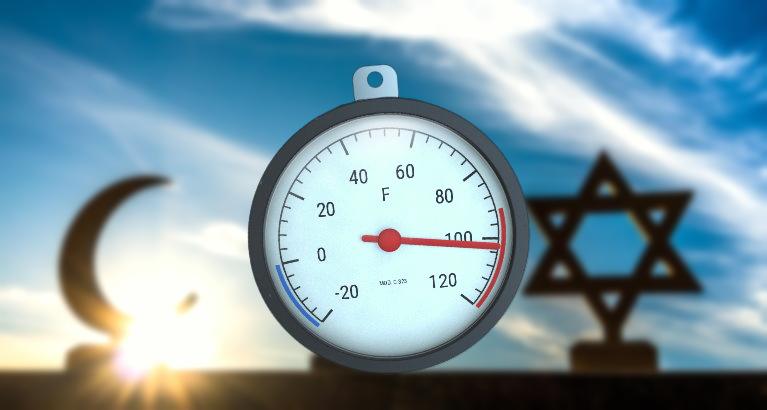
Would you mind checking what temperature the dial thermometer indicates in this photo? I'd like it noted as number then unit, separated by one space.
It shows 102 °F
